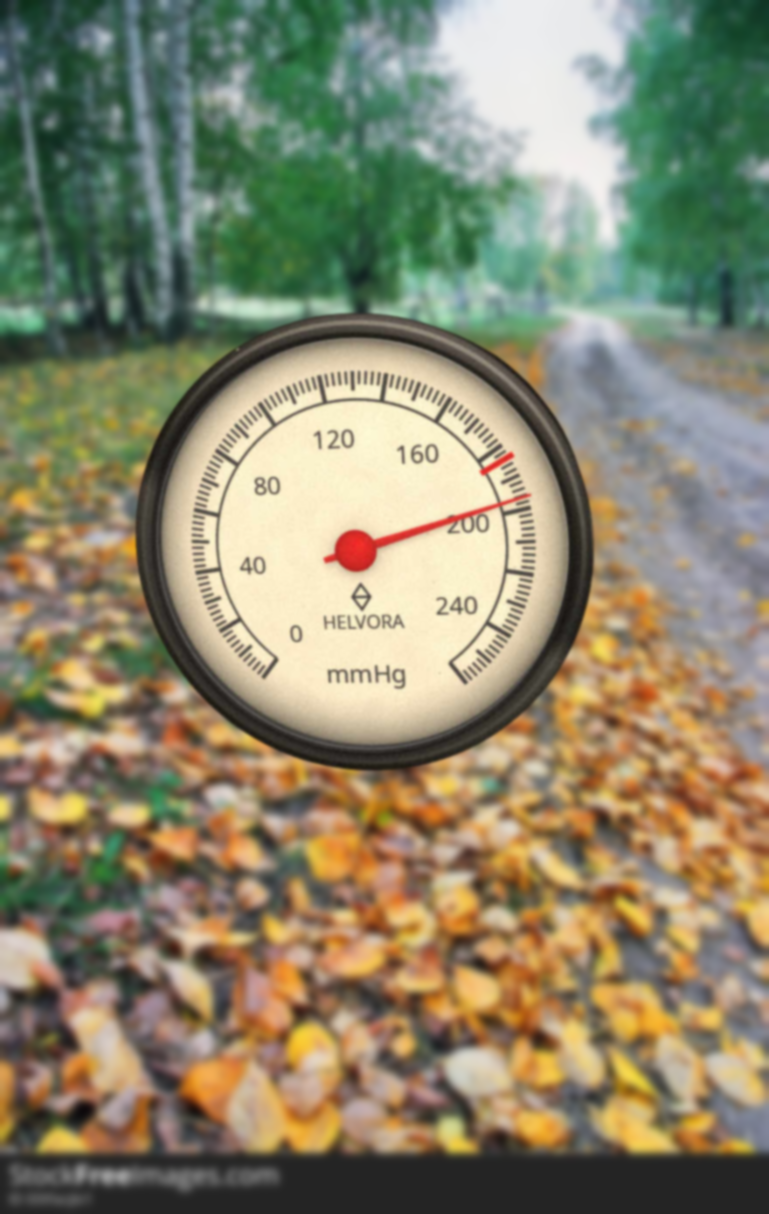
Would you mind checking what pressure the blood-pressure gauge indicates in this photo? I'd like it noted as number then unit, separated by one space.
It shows 196 mmHg
